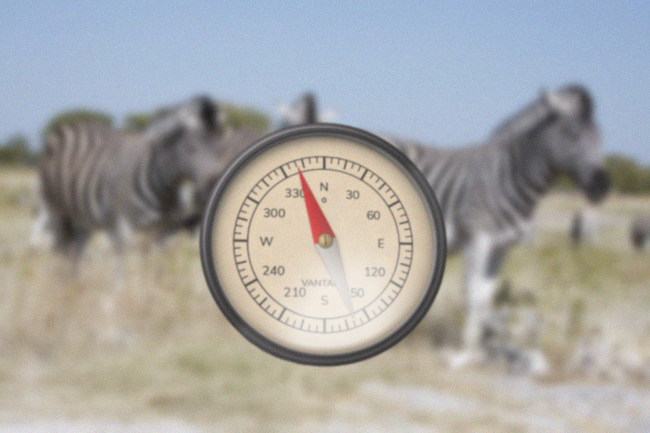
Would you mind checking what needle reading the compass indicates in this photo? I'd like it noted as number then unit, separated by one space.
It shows 340 °
